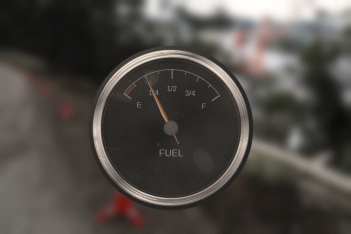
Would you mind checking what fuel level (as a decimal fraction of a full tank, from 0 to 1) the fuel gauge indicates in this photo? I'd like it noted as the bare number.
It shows 0.25
